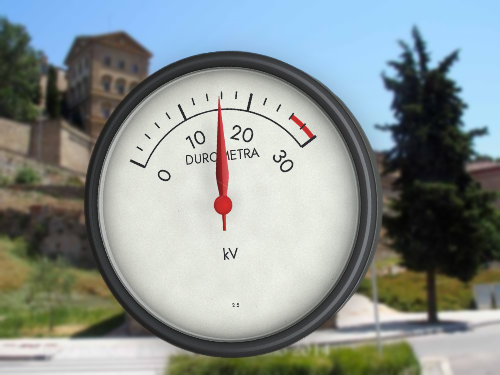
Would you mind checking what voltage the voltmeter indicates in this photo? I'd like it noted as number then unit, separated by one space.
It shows 16 kV
